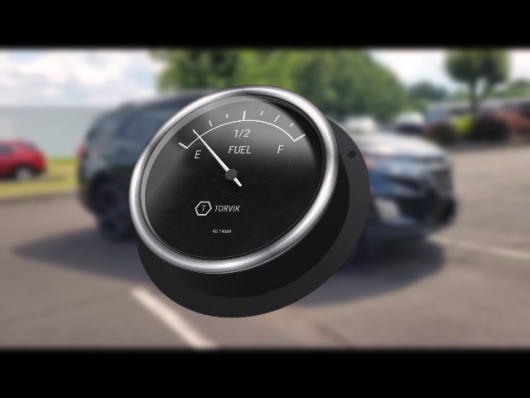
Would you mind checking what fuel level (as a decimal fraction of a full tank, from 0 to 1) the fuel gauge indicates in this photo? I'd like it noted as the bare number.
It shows 0.125
